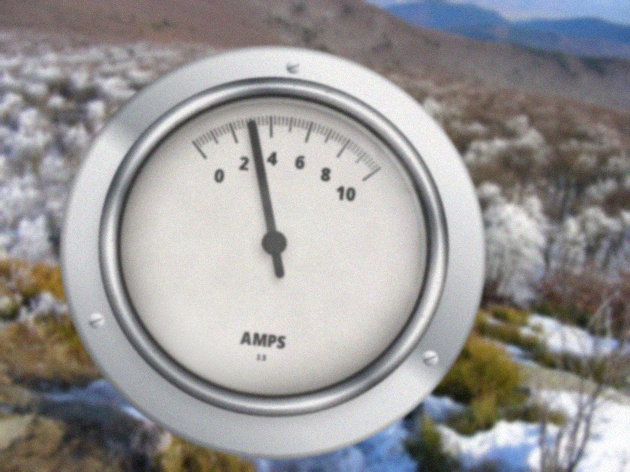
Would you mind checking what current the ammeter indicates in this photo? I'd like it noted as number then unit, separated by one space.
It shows 3 A
